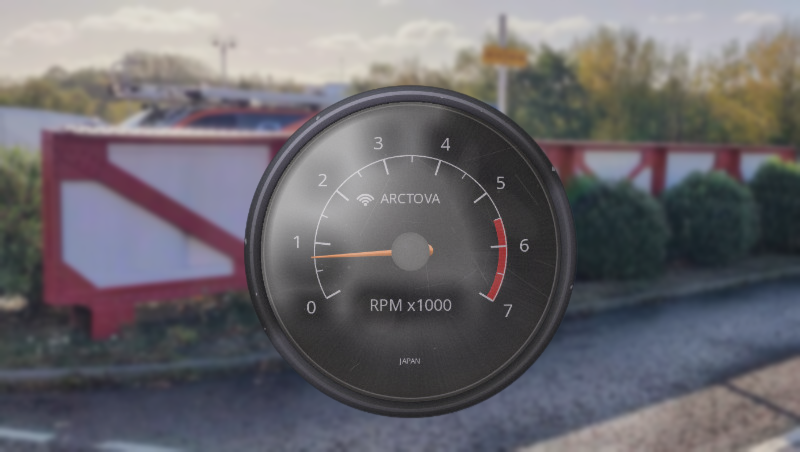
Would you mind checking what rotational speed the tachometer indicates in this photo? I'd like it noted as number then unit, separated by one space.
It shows 750 rpm
